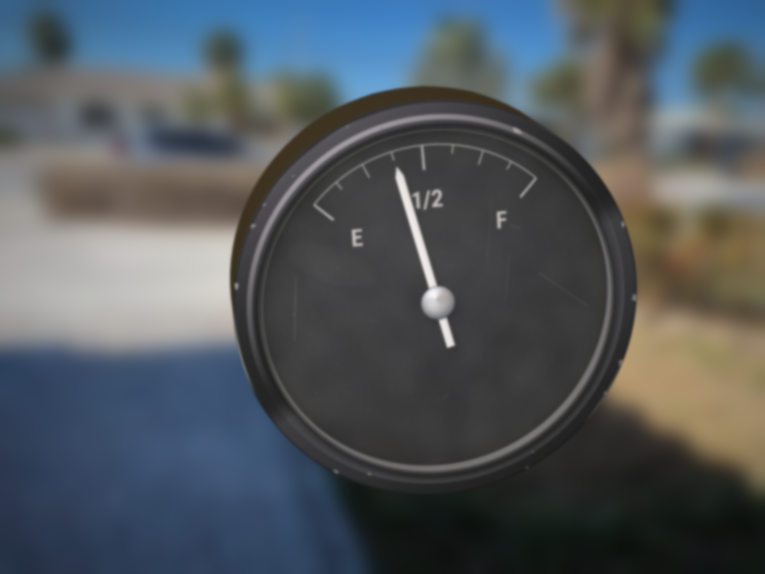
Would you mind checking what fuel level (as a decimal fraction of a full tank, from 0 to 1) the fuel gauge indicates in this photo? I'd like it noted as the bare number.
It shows 0.375
